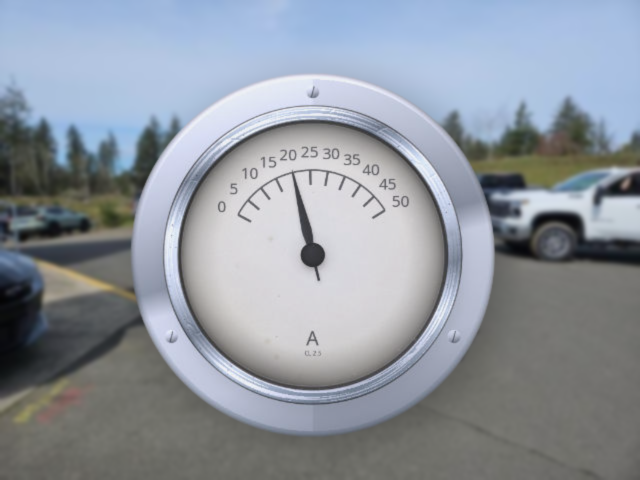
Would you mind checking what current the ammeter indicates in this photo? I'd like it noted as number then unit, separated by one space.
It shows 20 A
